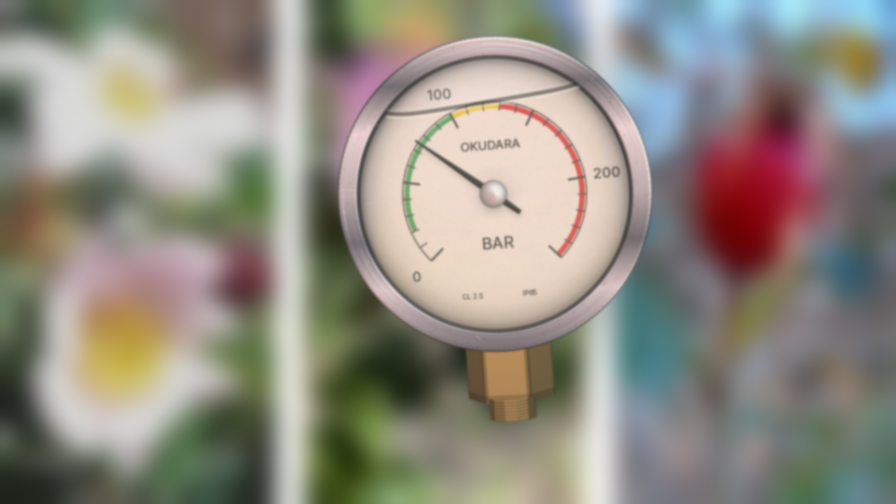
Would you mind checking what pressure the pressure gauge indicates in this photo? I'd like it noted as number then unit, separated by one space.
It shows 75 bar
